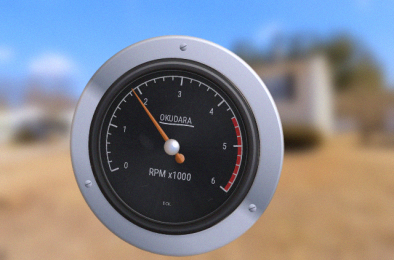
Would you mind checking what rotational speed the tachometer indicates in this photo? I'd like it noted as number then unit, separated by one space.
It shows 1900 rpm
